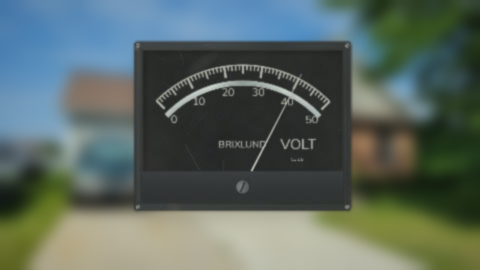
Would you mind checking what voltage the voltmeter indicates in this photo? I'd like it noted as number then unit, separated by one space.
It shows 40 V
